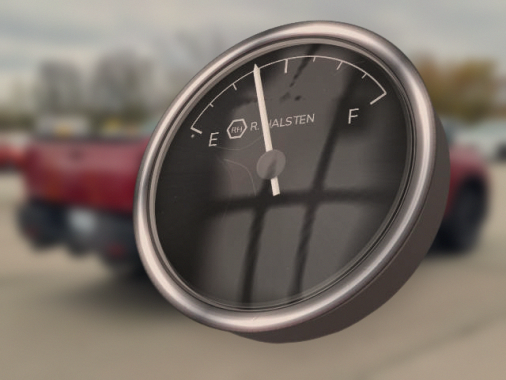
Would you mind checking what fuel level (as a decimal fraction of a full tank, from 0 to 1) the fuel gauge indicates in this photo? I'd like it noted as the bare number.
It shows 0.375
